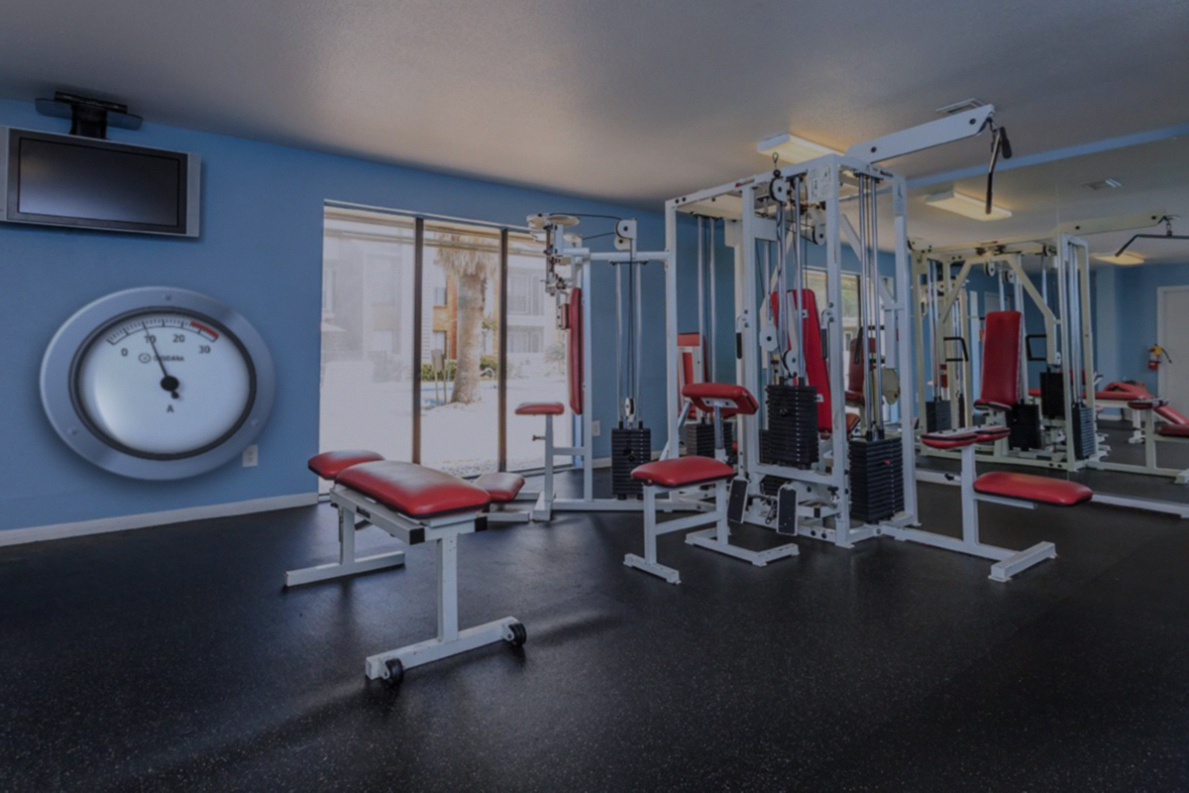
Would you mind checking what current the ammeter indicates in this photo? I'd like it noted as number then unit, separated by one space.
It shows 10 A
